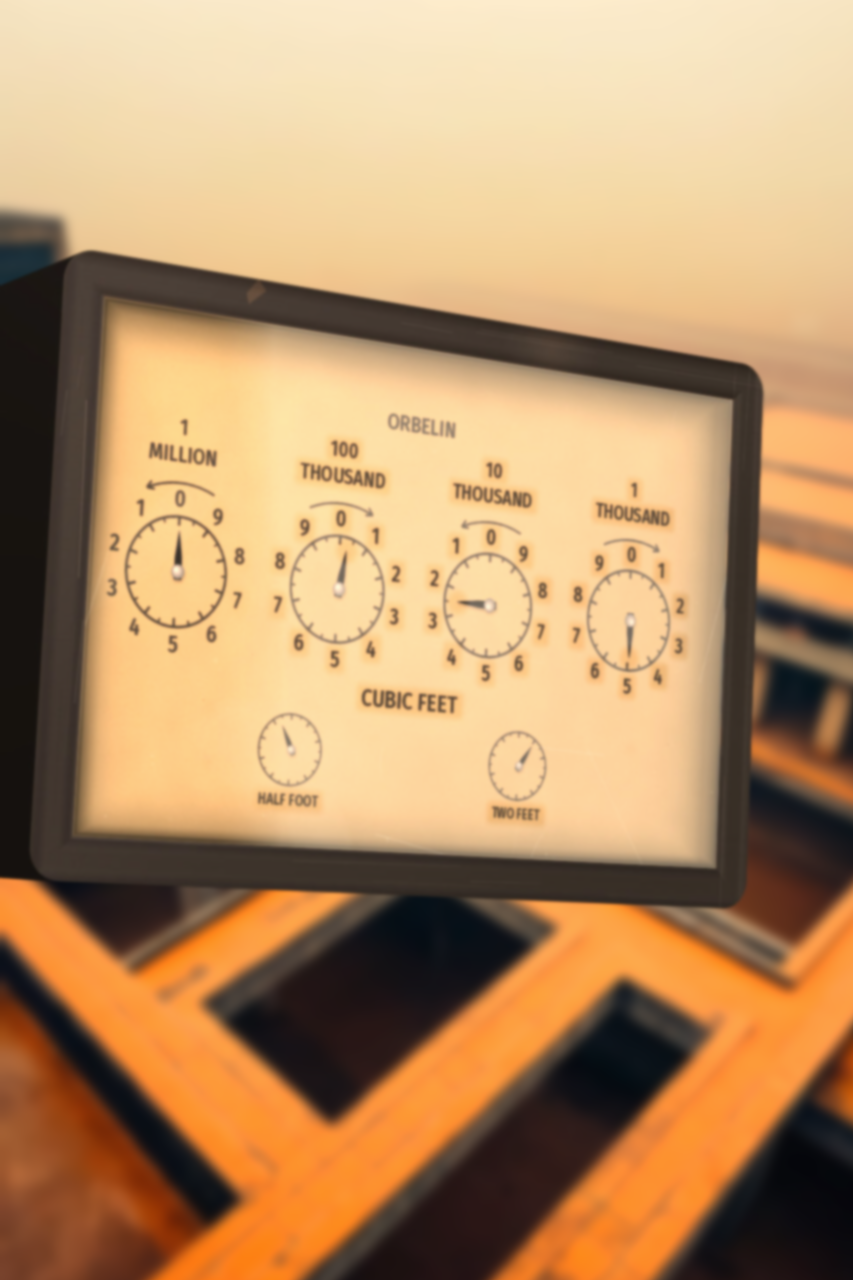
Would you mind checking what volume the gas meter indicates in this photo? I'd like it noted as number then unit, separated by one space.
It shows 2500 ft³
